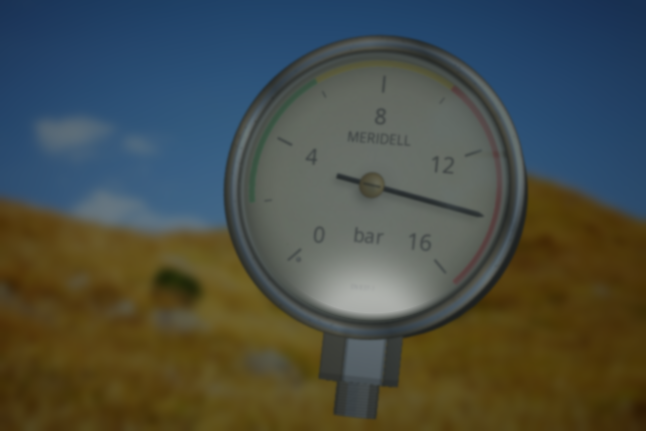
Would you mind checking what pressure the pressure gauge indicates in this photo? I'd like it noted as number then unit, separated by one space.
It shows 14 bar
